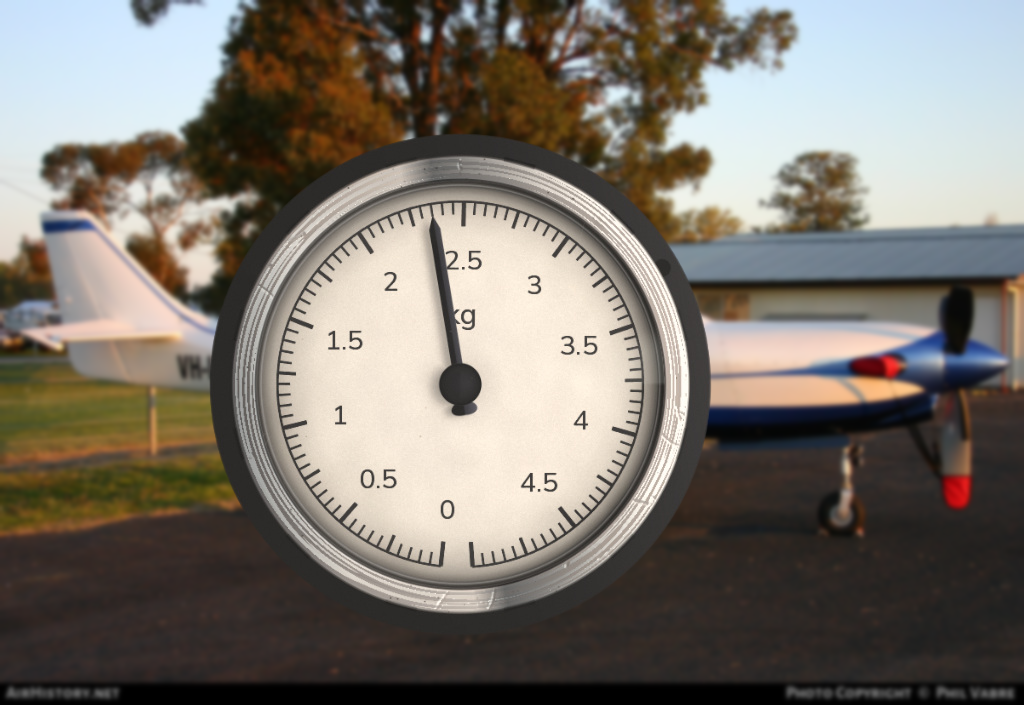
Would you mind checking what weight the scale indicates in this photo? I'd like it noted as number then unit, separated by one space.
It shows 2.35 kg
